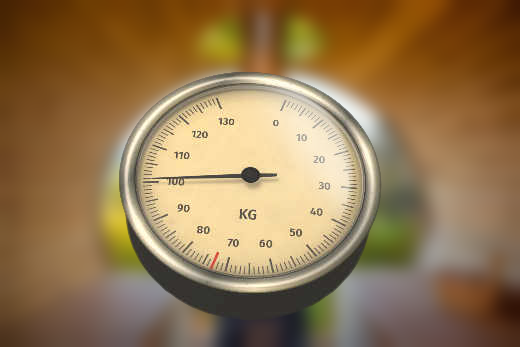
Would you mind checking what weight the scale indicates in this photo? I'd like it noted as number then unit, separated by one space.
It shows 100 kg
